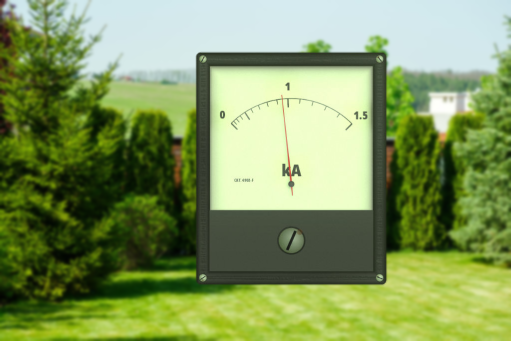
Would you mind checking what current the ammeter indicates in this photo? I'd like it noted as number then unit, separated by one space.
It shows 0.95 kA
